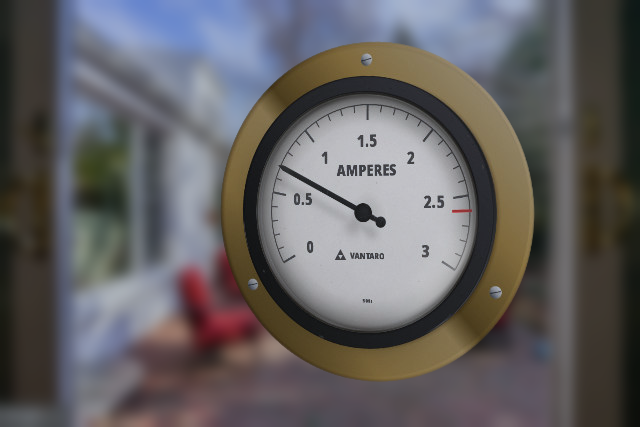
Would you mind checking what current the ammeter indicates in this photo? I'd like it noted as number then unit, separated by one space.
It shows 0.7 A
